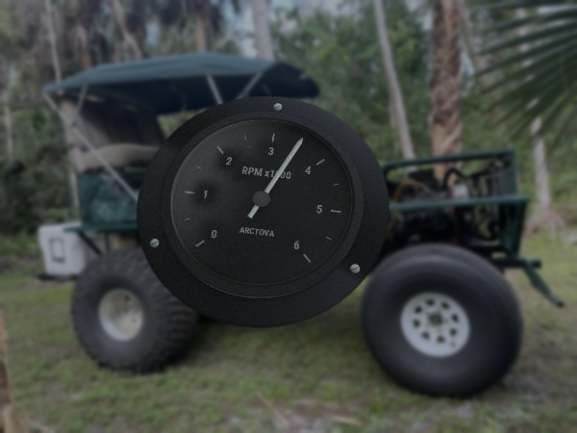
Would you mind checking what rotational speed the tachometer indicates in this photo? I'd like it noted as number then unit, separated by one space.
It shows 3500 rpm
